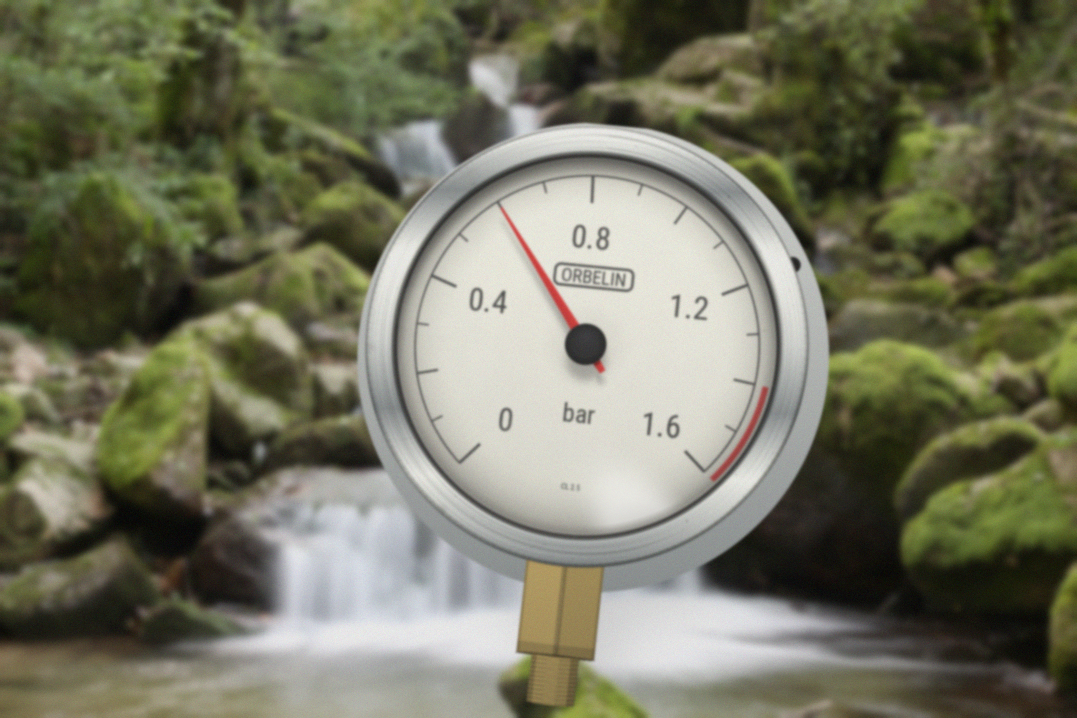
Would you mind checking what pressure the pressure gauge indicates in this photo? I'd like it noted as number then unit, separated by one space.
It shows 0.6 bar
